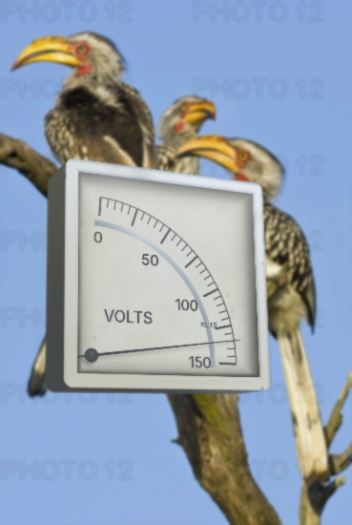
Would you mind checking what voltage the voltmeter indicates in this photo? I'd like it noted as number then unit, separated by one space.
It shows 135 V
